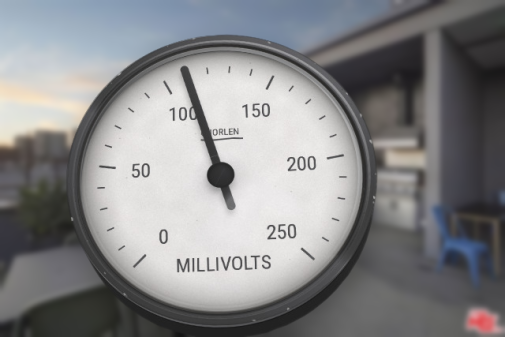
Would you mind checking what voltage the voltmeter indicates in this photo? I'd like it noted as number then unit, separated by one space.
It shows 110 mV
